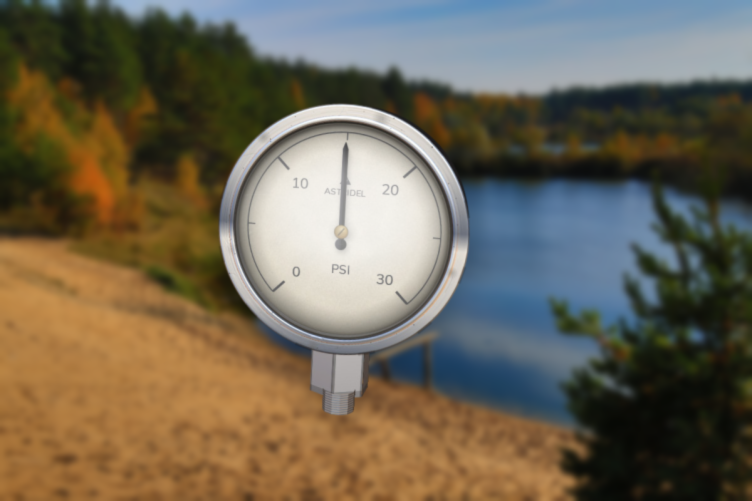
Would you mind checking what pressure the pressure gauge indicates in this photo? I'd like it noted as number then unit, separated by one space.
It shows 15 psi
